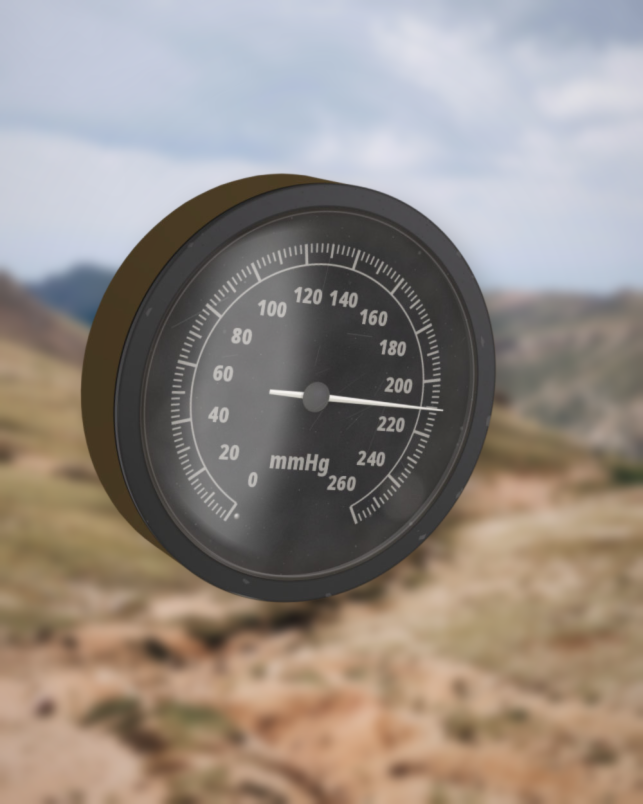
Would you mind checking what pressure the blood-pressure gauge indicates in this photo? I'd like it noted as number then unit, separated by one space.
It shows 210 mmHg
